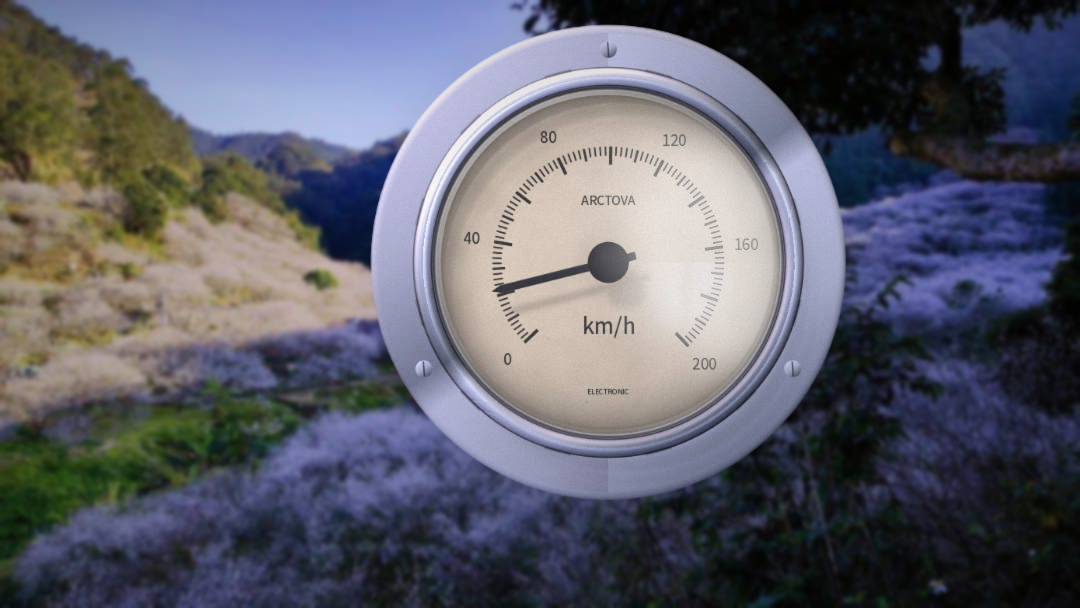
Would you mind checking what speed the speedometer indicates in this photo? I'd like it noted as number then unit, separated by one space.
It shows 22 km/h
